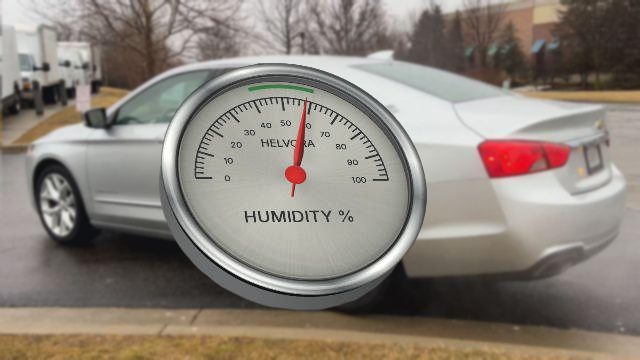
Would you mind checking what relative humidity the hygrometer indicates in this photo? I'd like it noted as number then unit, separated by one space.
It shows 58 %
